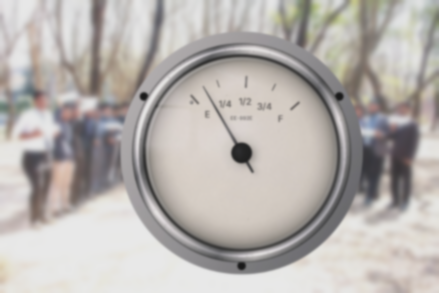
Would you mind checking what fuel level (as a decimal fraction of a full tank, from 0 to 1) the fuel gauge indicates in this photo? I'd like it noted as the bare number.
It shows 0.125
